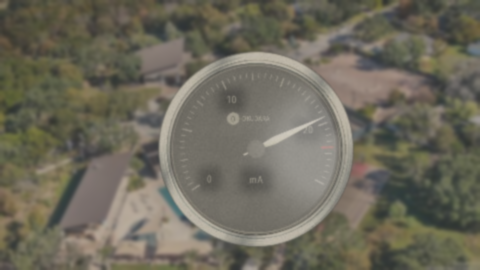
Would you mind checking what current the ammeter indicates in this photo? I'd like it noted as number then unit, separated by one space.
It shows 19.5 mA
